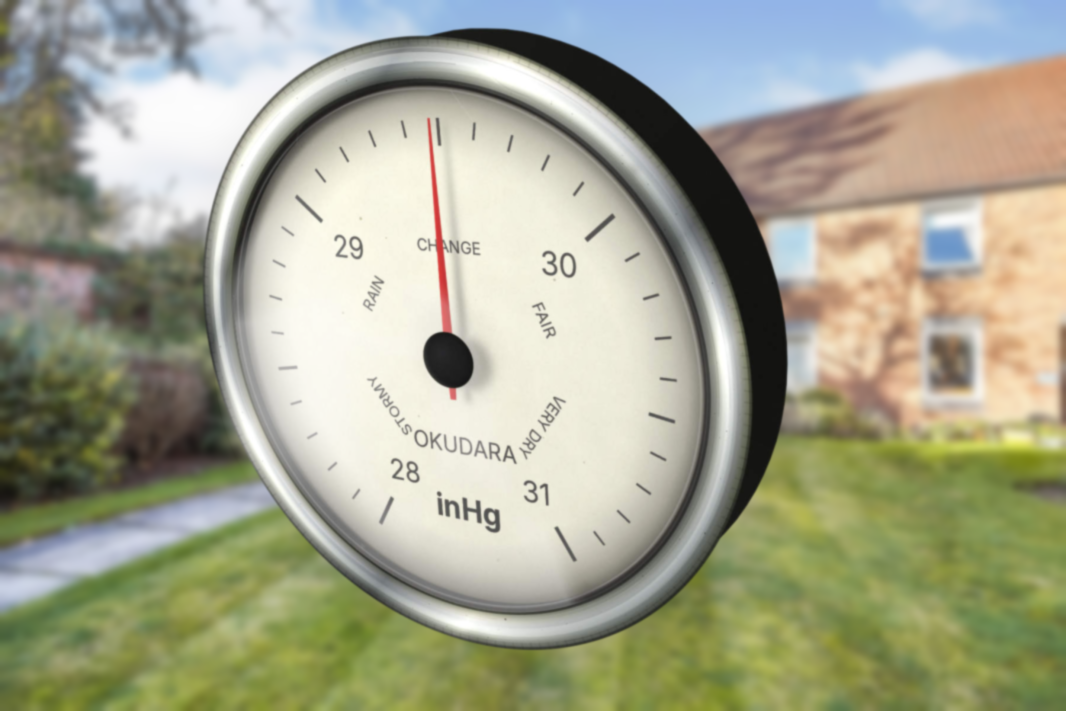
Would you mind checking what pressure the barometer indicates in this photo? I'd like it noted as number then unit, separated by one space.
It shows 29.5 inHg
